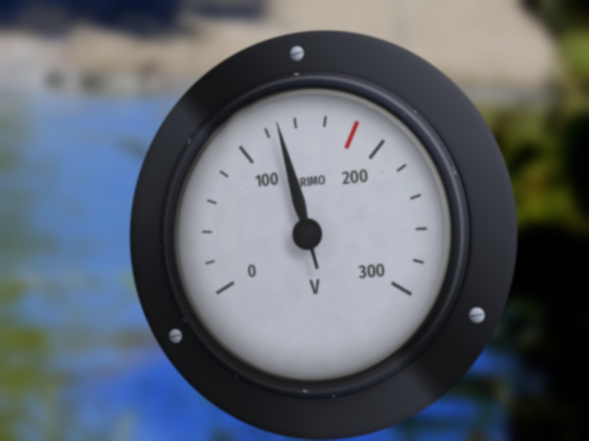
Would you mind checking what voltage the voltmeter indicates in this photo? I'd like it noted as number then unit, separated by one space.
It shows 130 V
